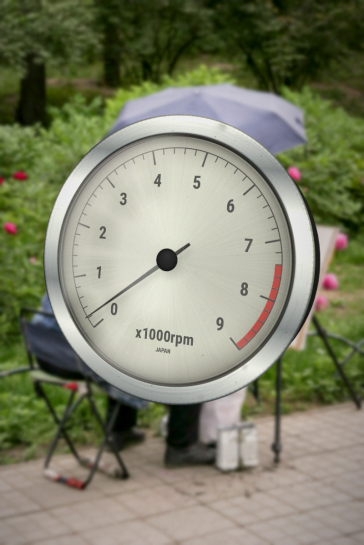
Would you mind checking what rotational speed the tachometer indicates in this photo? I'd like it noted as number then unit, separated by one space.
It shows 200 rpm
